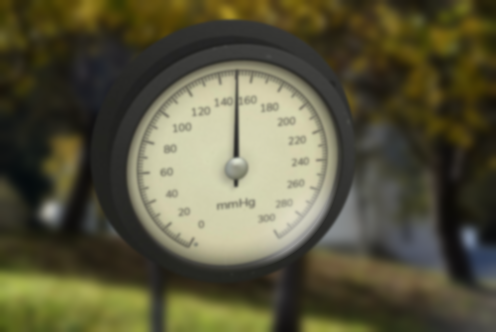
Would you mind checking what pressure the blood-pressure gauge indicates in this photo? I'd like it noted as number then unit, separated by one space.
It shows 150 mmHg
